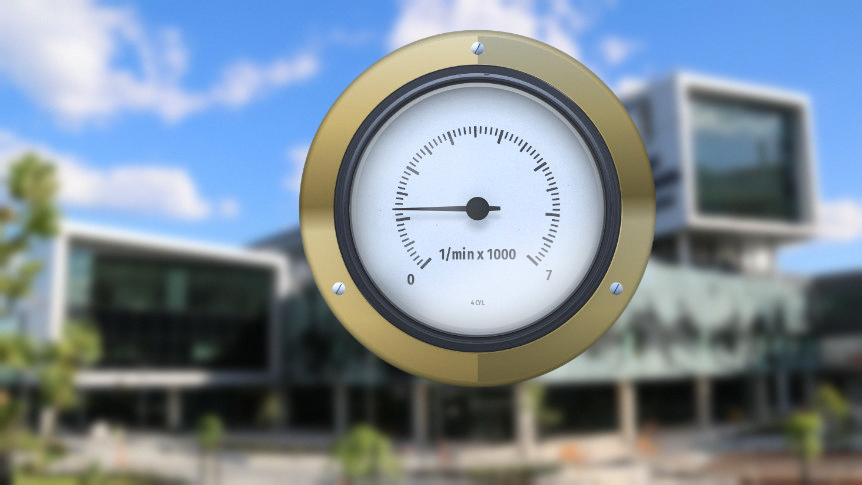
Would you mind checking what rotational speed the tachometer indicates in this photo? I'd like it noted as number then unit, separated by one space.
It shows 1200 rpm
